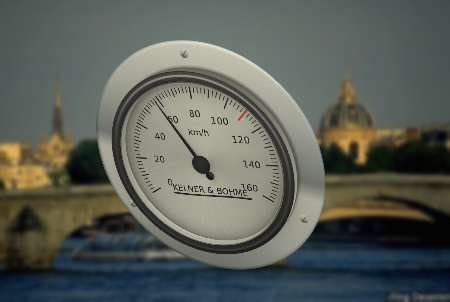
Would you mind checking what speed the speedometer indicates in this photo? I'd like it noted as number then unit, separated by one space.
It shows 60 km/h
